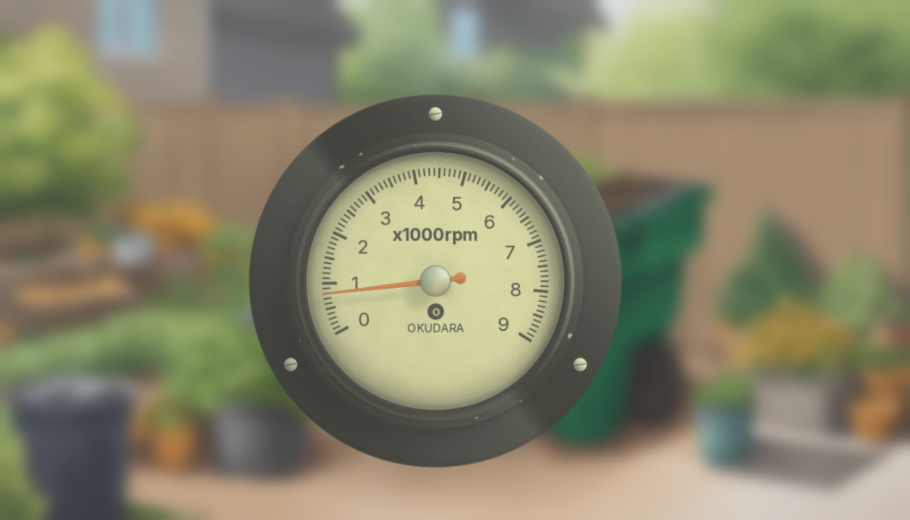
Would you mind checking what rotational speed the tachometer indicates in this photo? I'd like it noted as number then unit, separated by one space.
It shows 800 rpm
